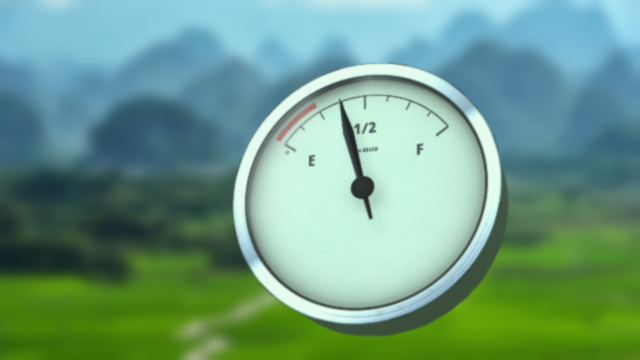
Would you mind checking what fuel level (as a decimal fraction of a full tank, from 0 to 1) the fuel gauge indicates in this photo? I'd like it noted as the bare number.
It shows 0.375
